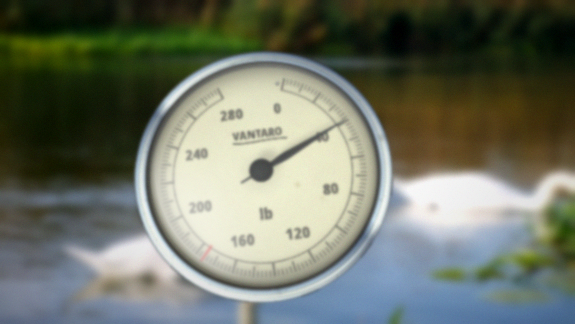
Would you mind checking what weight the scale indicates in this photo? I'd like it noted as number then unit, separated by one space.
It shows 40 lb
